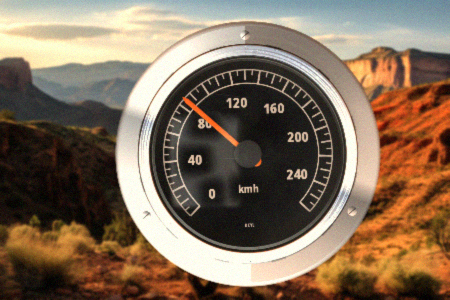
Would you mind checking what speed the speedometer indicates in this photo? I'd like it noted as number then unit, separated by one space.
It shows 85 km/h
